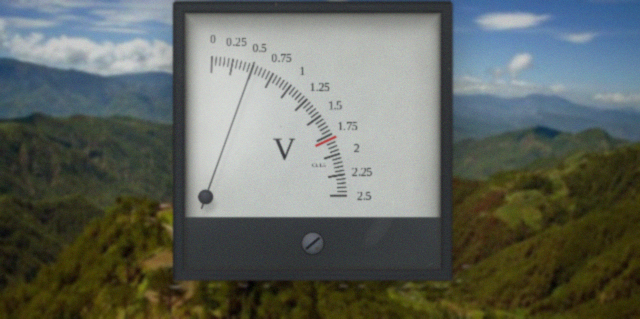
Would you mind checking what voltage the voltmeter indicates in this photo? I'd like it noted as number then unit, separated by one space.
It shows 0.5 V
